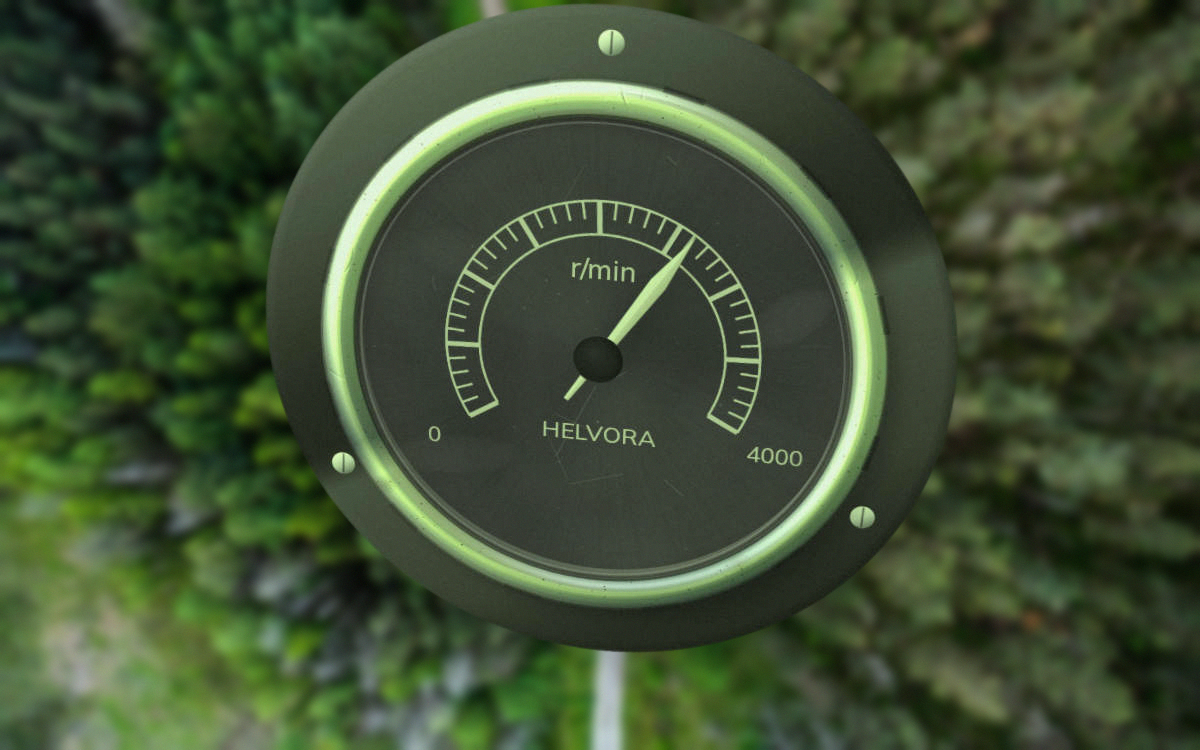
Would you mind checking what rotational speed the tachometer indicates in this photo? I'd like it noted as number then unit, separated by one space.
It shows 2600 rpm
